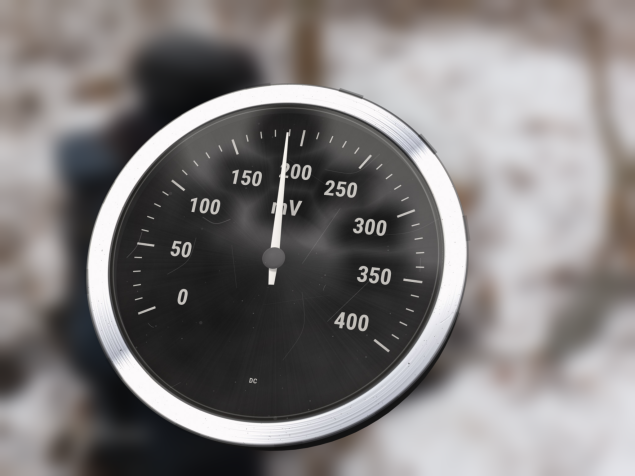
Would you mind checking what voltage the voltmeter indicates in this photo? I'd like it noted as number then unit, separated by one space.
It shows 190 mV
